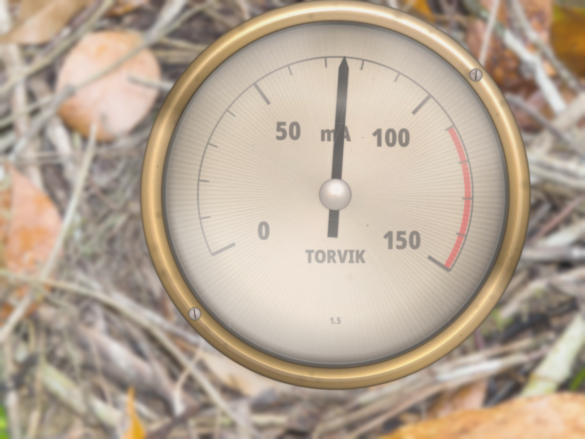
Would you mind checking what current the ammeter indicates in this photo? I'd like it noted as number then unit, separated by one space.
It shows 75 mA
